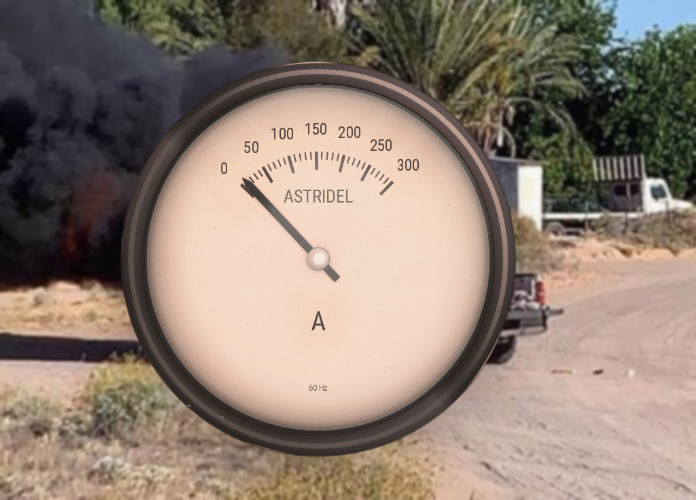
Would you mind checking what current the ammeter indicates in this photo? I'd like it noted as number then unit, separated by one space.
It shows 10 A
